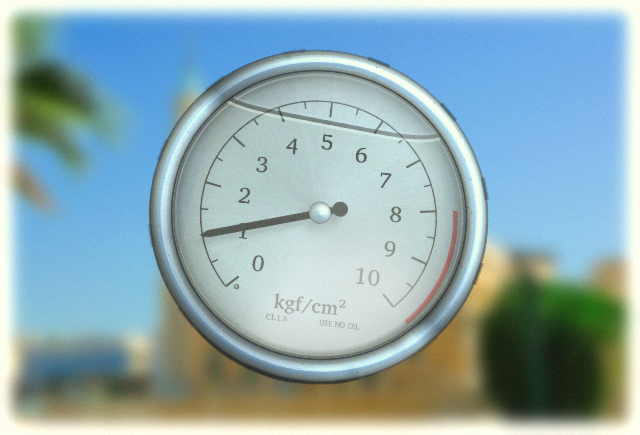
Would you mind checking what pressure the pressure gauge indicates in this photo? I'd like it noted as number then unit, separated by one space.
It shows 1 kg/cm²
